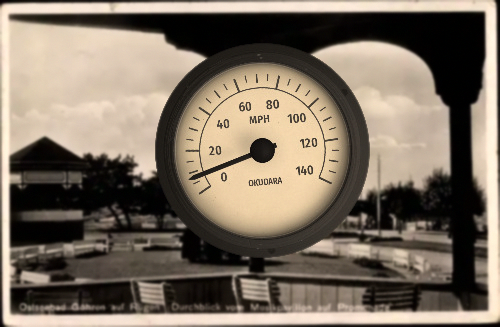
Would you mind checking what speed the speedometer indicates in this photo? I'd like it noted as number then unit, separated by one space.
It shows 7.5 mph
